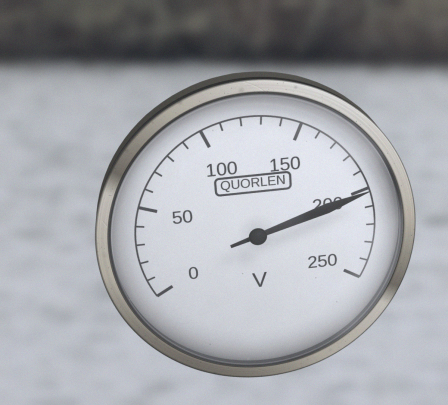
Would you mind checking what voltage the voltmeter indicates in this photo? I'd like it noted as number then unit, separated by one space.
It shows 200 V
